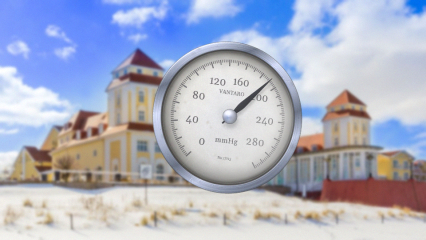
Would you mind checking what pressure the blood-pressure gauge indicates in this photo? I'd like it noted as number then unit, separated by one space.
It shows 190 mmHg
